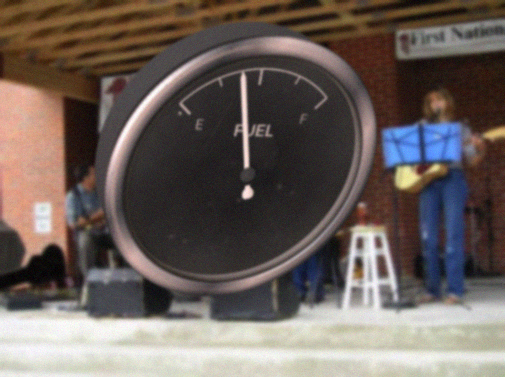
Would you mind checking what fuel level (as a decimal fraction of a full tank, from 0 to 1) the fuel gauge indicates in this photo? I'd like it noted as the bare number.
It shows 0.375
